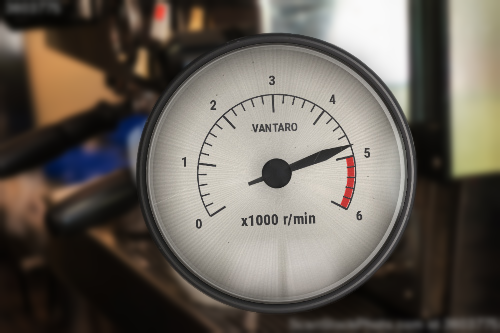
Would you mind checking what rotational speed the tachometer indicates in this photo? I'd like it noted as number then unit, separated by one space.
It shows 4800 rpm
